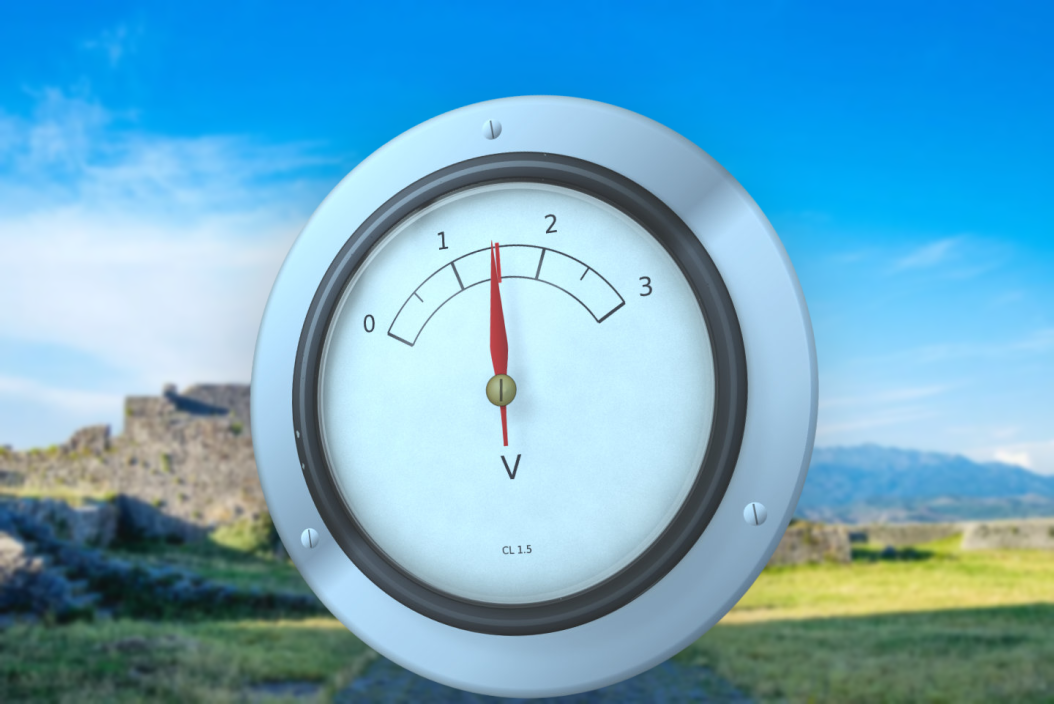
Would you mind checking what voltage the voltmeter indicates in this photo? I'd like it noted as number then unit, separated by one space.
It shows 1.5 V
